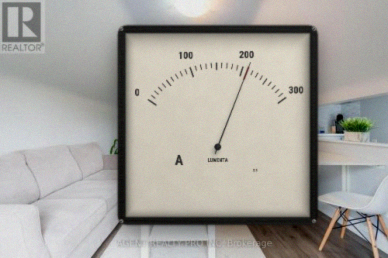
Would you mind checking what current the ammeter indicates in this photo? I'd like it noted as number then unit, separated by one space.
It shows 210 A
